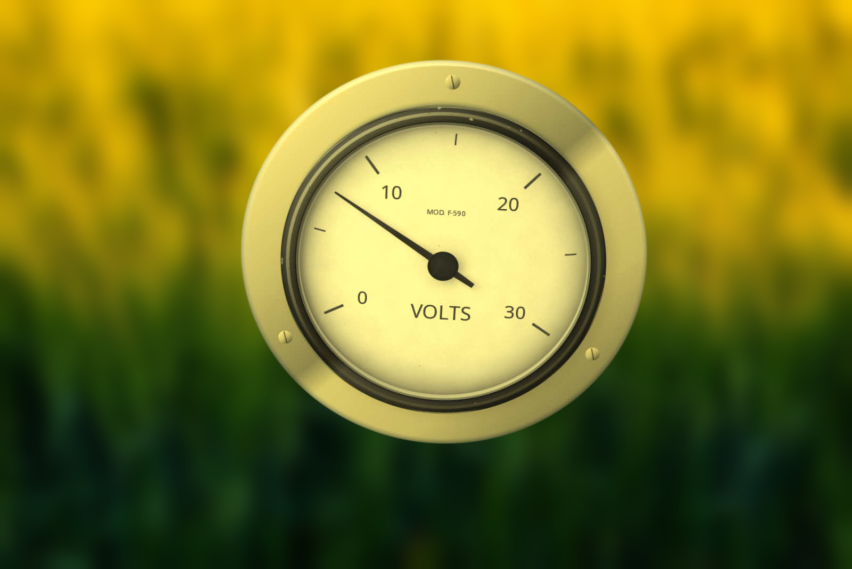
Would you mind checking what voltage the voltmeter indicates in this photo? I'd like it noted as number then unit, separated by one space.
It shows 7.5 V
